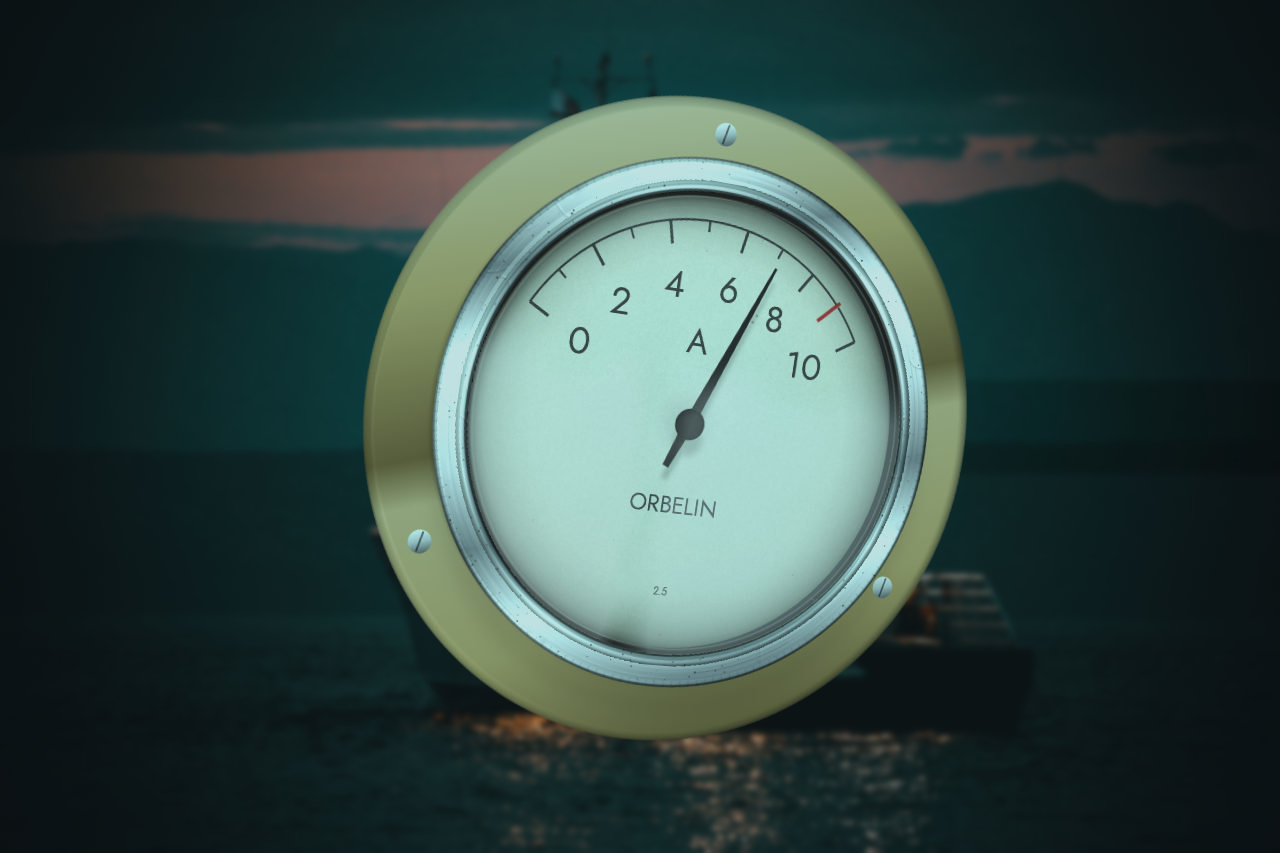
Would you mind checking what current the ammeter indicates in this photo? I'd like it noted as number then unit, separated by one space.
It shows 7 A
